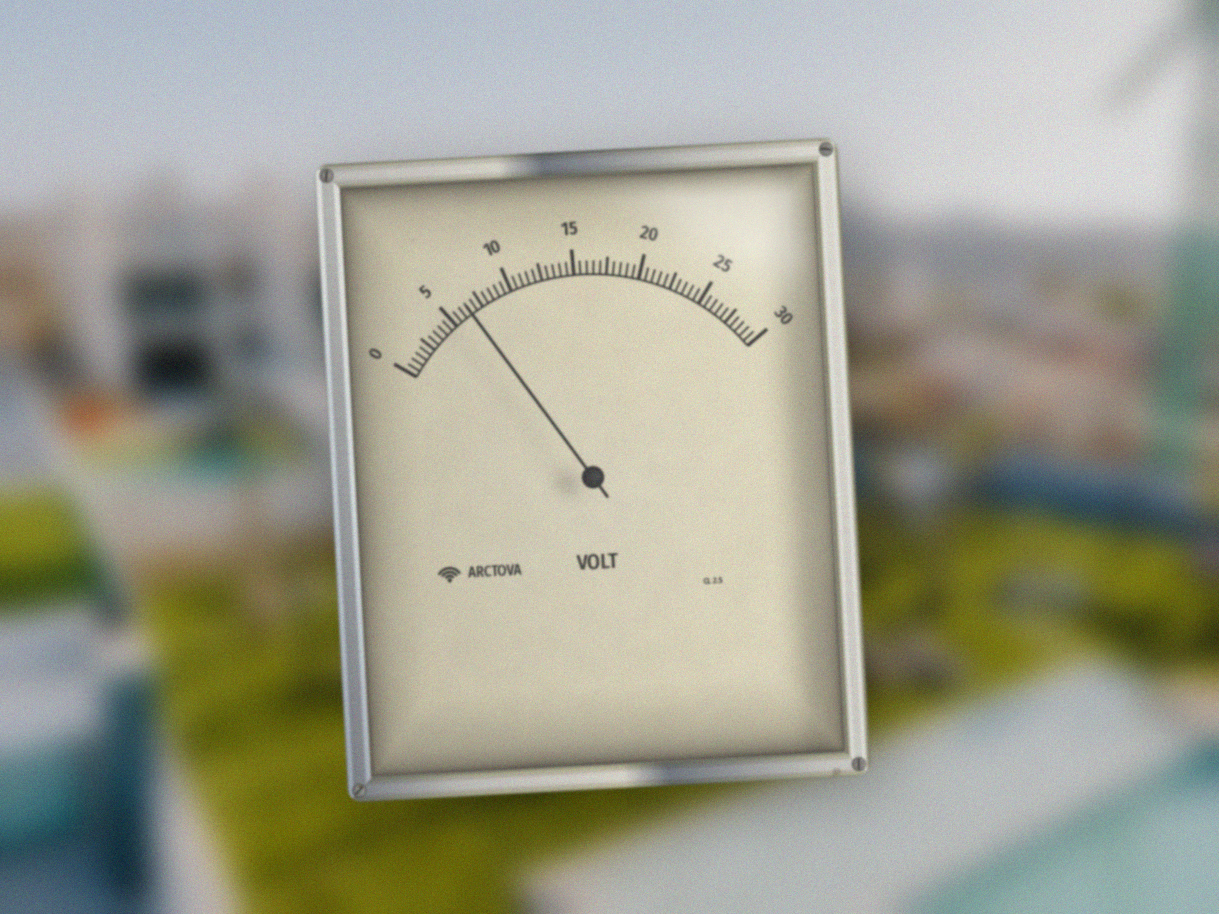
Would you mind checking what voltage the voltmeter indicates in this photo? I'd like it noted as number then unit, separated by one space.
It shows 6.5 V
